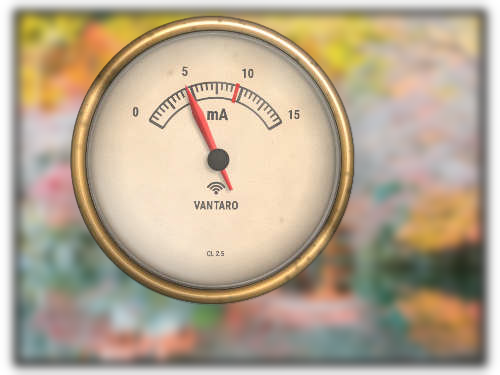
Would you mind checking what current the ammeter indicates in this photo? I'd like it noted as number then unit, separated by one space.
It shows 4.5 mA
